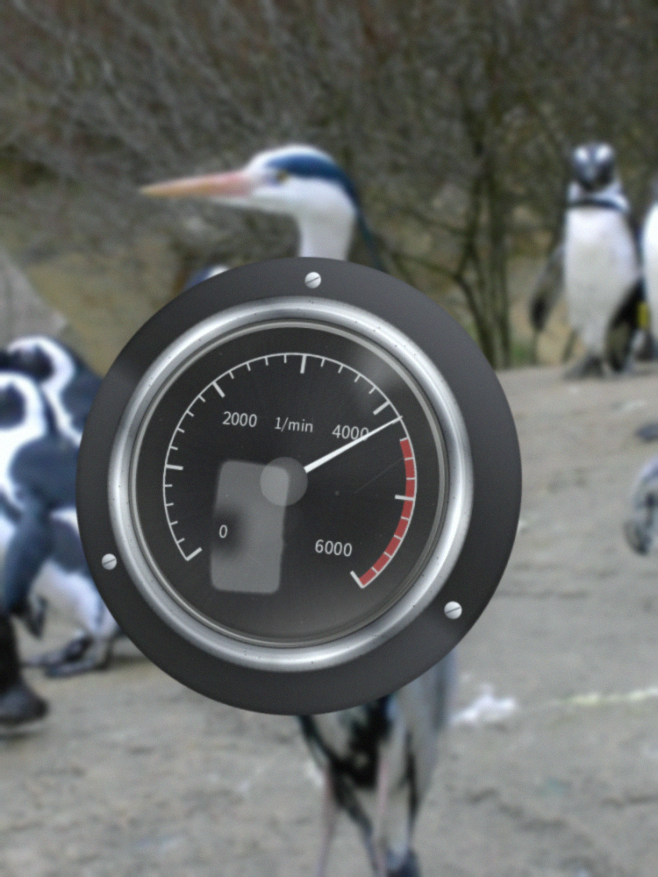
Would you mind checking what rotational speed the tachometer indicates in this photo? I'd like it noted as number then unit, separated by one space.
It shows 4200 rpm
